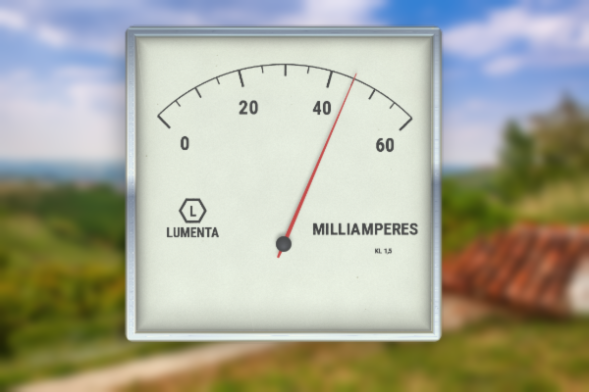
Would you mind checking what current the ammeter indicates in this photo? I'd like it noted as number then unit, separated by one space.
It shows 45 mA
